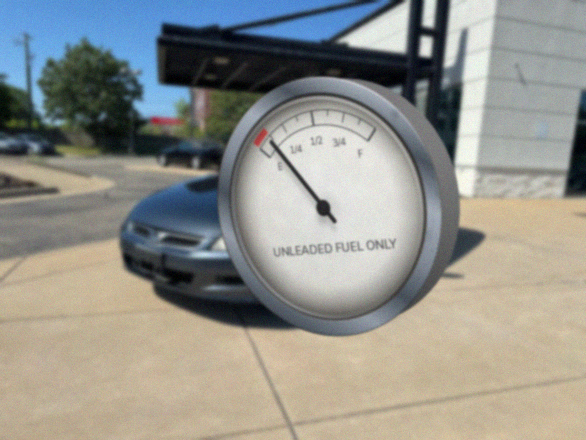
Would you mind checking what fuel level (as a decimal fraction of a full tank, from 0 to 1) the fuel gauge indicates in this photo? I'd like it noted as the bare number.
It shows 0.125
